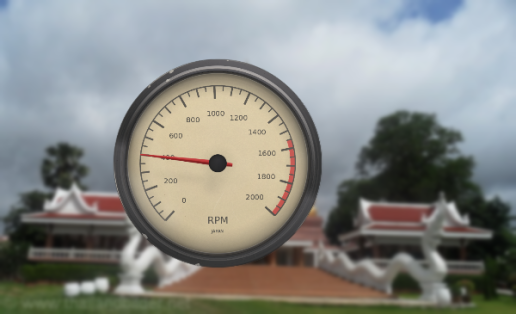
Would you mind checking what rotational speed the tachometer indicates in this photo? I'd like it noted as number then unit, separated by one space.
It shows 400 rpm
